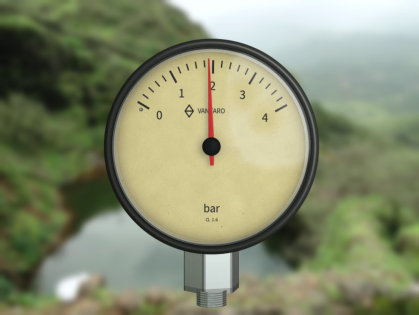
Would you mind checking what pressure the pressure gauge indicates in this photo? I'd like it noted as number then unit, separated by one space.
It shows 1.9 bar
